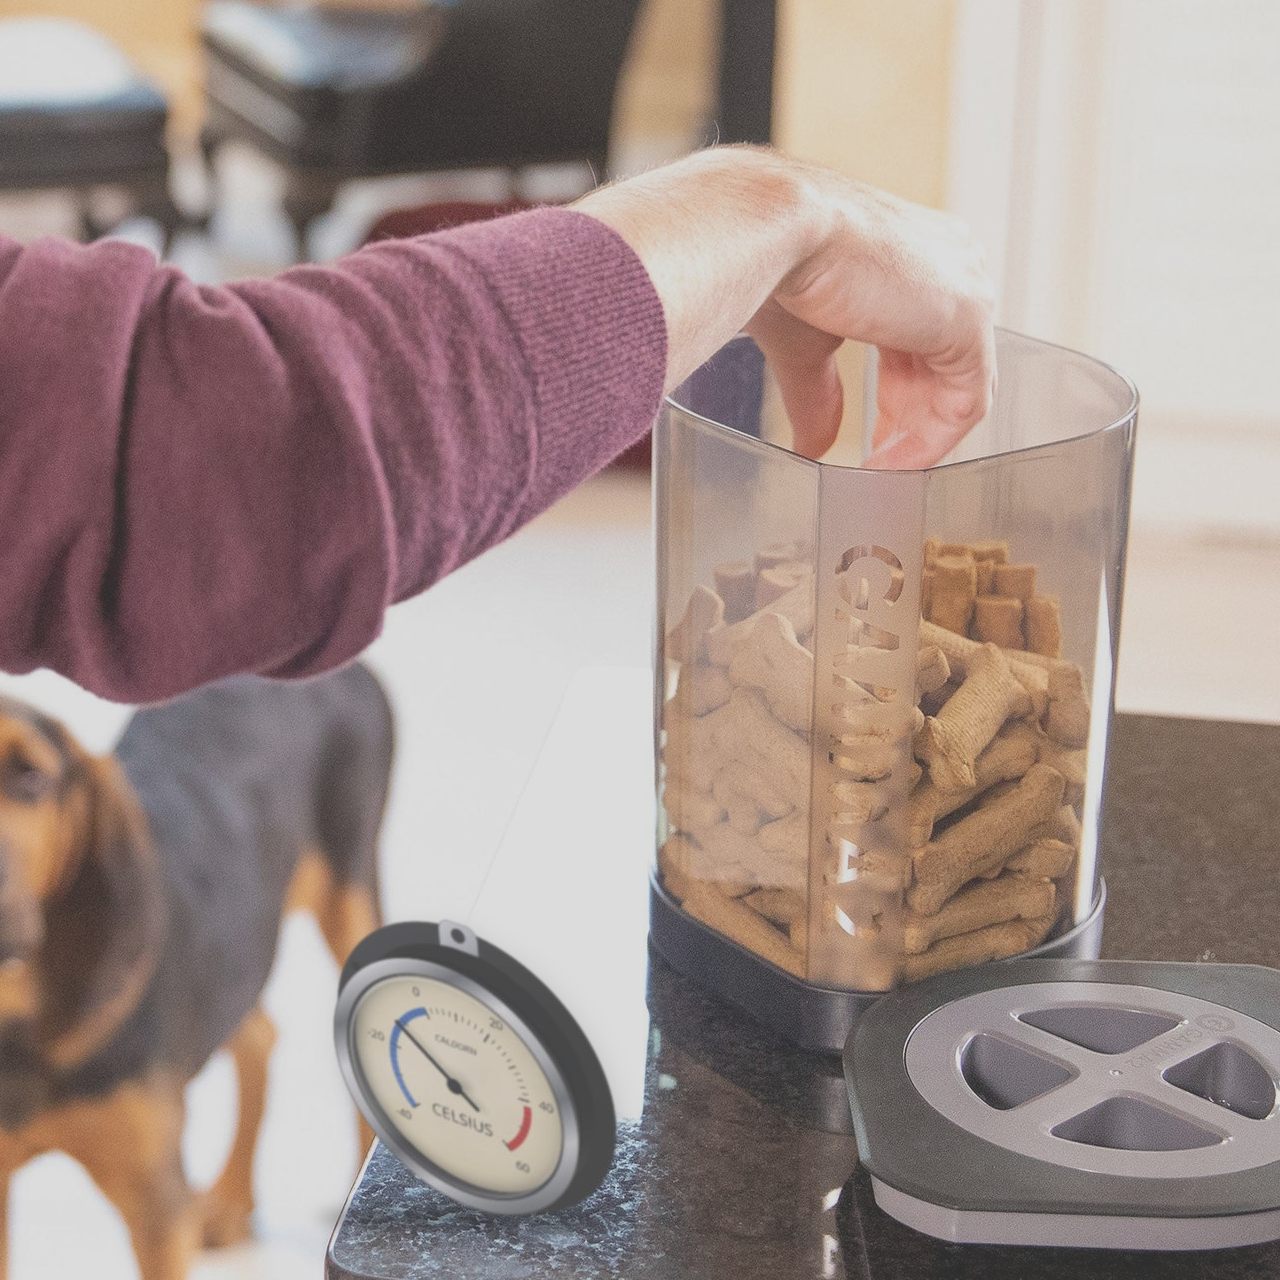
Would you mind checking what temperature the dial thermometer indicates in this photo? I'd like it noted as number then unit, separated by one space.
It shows -10 °C
